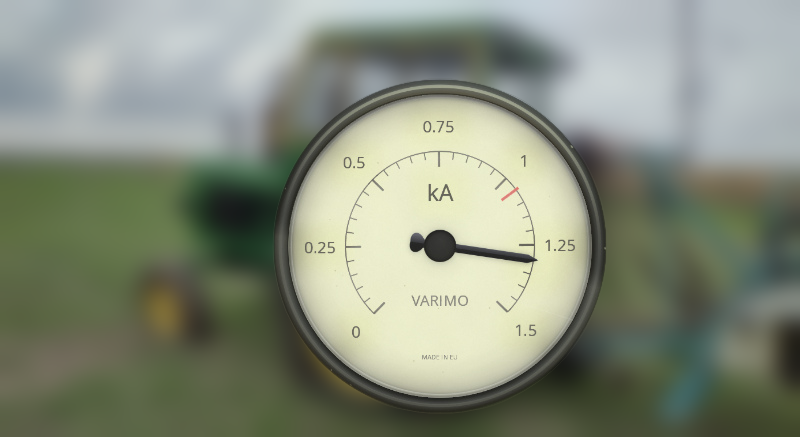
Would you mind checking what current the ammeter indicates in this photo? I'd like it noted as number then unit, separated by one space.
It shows 1.3 kA
